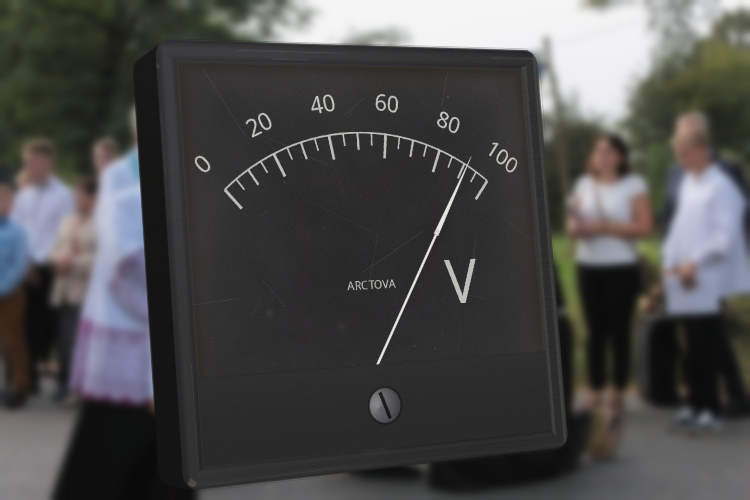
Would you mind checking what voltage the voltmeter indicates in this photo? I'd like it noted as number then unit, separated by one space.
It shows 90 V
